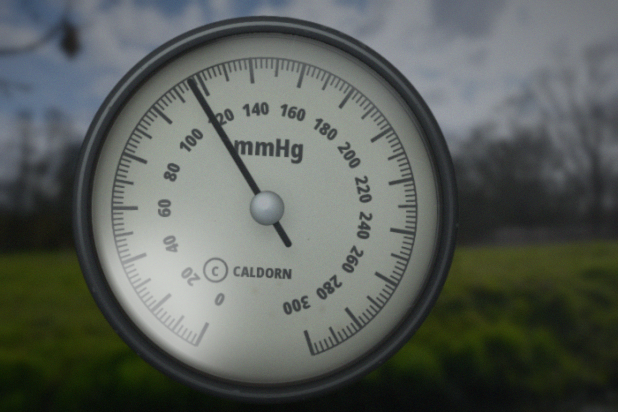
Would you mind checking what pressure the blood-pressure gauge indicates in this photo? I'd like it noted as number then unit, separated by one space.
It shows 116 mmHg
